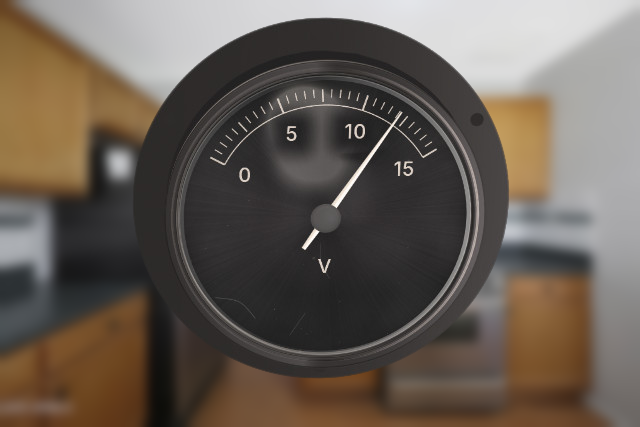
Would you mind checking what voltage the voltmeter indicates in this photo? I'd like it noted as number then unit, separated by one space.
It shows 12 V
